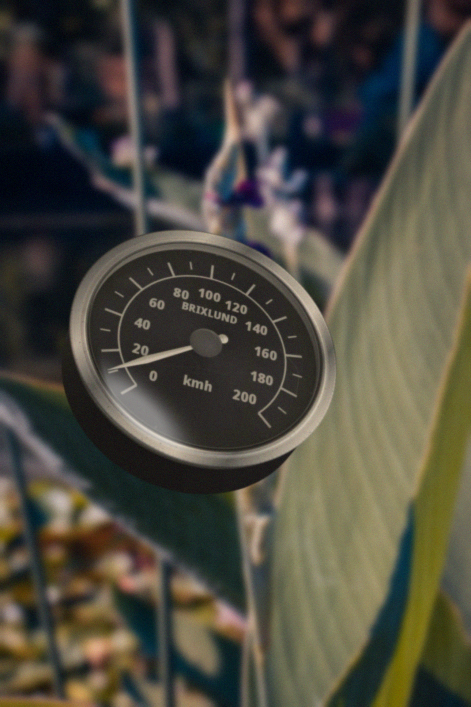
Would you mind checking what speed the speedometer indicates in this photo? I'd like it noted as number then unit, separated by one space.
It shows 10 km/h
